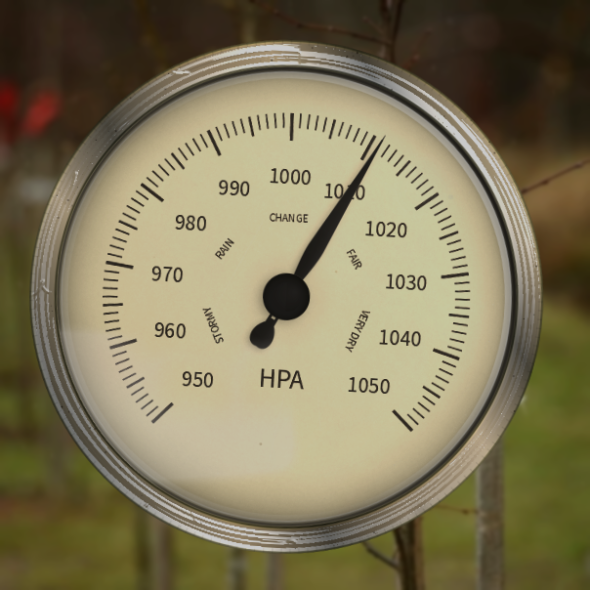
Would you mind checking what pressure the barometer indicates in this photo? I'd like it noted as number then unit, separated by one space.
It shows 1011 hPa
